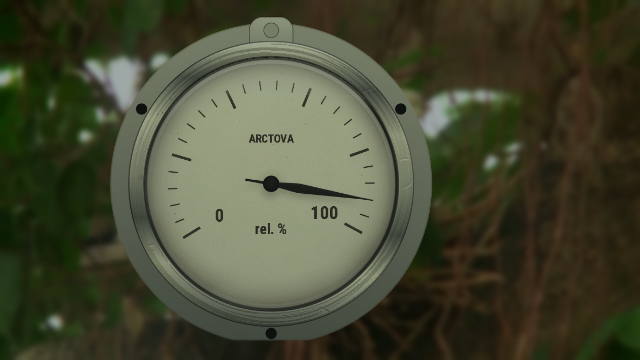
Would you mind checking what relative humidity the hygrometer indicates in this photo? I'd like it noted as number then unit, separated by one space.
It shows 92 %
